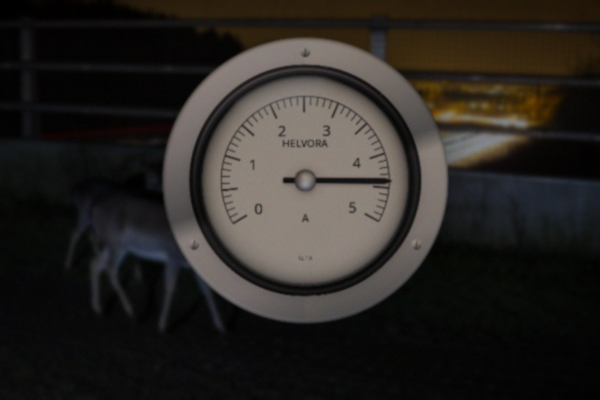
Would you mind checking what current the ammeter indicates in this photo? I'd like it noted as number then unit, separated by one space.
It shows 4.4 A
